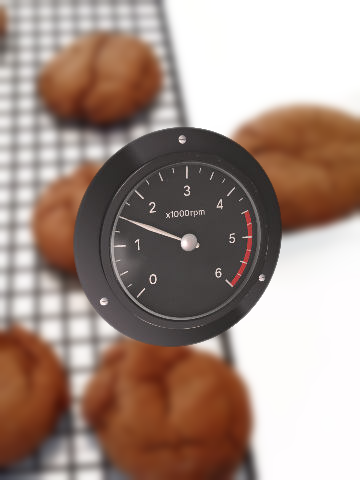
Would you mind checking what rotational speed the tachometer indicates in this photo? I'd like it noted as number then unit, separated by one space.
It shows 1500 rpm
